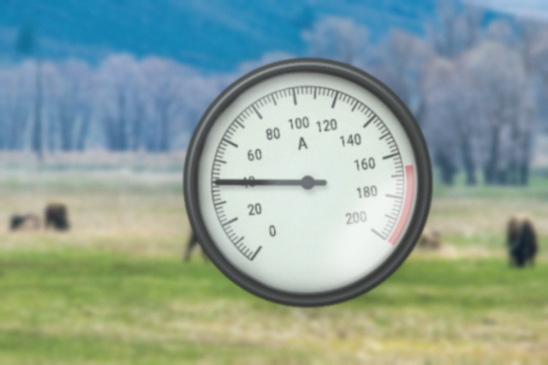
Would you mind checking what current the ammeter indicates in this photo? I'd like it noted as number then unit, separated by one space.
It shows 40 A
